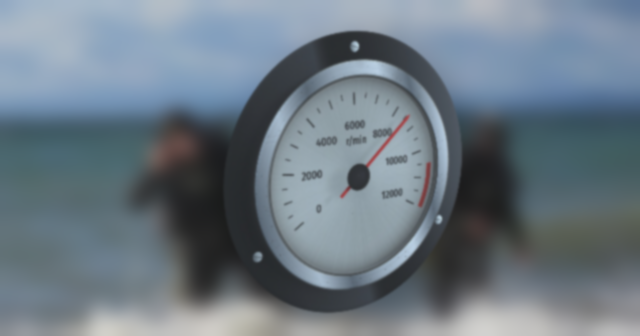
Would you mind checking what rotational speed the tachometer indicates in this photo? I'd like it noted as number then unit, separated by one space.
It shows 8500 rpm
